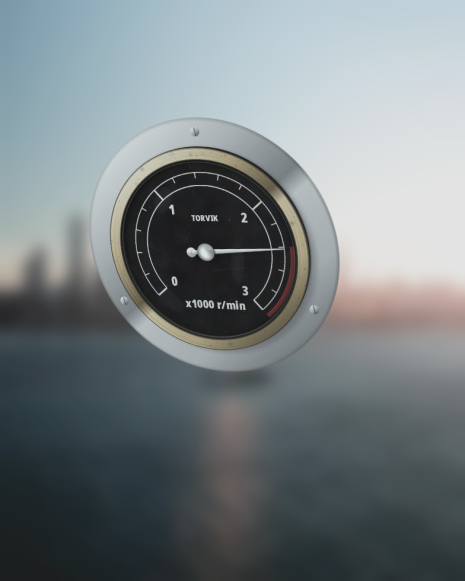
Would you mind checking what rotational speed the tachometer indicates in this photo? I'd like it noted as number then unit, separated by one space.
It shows 2400 rpm
